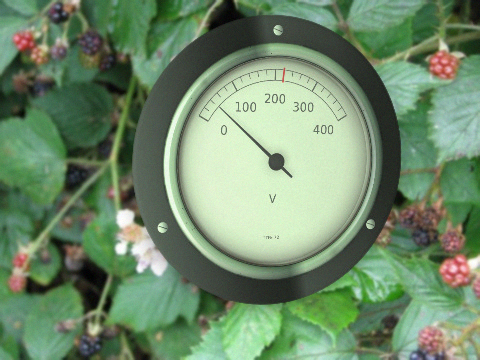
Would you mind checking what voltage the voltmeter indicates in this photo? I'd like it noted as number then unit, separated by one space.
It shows 40 V
